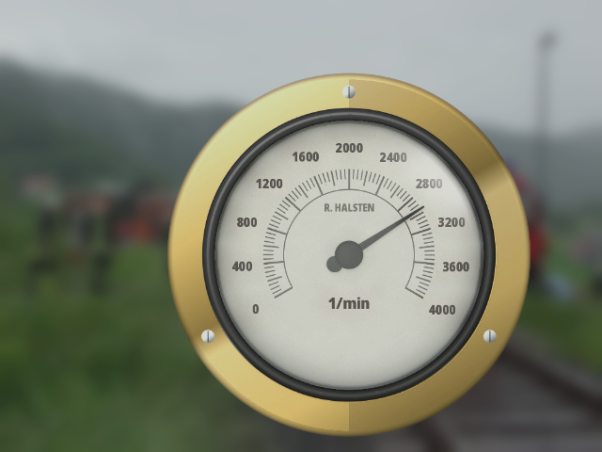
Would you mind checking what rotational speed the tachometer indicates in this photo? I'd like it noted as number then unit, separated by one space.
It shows 2950 rpm
